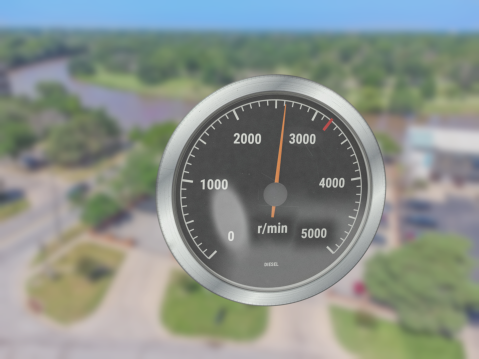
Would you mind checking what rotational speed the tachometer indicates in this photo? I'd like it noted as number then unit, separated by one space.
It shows 2600 rpm
